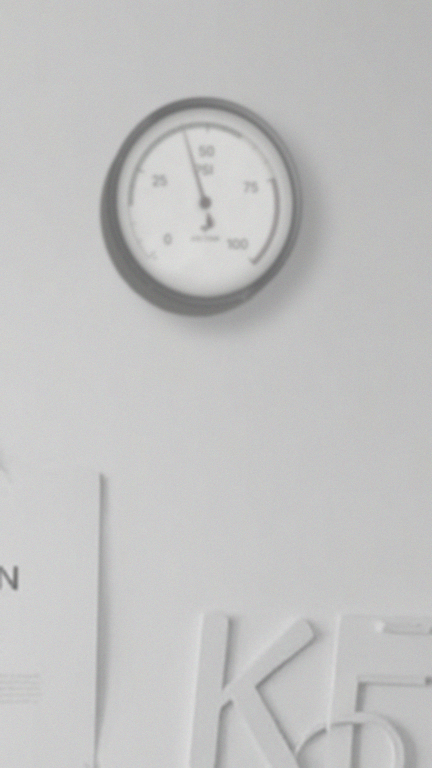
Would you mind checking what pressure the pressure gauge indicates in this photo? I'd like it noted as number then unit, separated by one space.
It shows 42.5 psi
